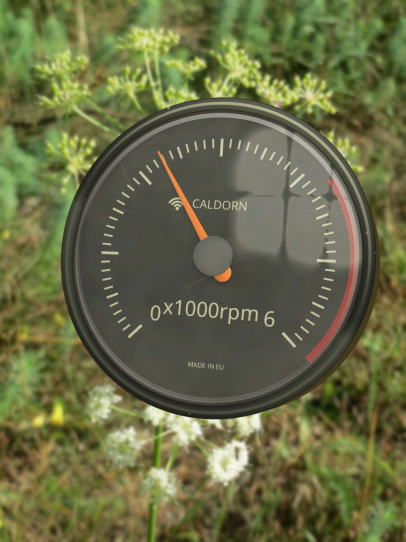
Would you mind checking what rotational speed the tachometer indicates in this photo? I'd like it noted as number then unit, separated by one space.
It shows 2300 rpm
